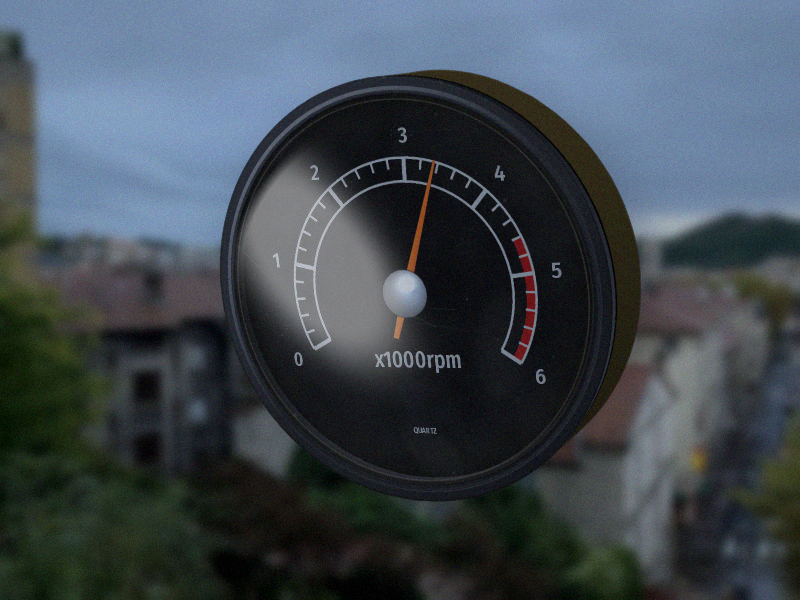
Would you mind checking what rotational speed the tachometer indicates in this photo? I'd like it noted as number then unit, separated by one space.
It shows 3400 rpm
